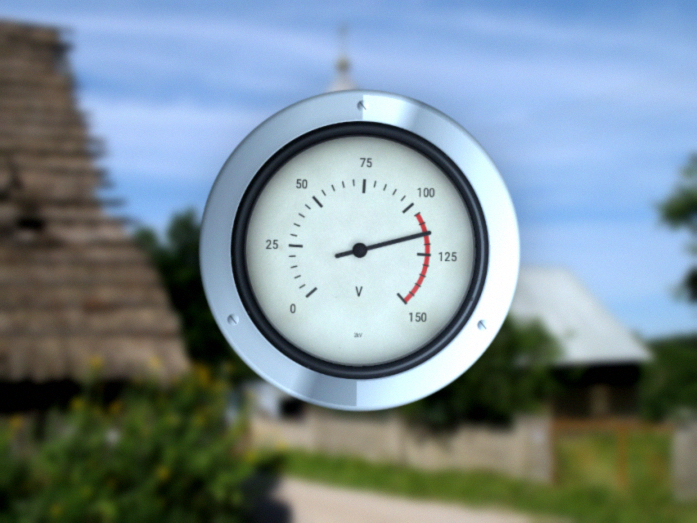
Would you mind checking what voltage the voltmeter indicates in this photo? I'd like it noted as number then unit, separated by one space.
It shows 115 V
